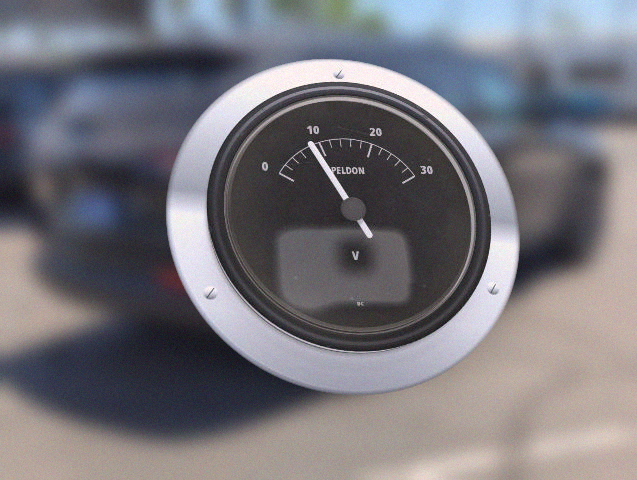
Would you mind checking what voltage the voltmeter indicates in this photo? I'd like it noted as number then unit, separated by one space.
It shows 8 V
